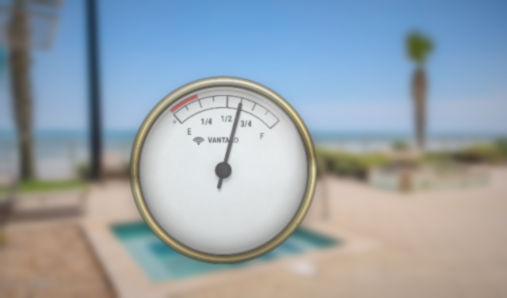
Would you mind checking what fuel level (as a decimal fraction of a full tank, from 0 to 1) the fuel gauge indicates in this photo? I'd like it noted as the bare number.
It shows 0.625
